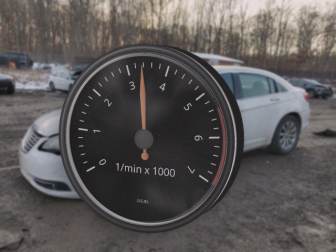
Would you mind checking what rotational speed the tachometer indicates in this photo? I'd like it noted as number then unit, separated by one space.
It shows 3400 rpm
